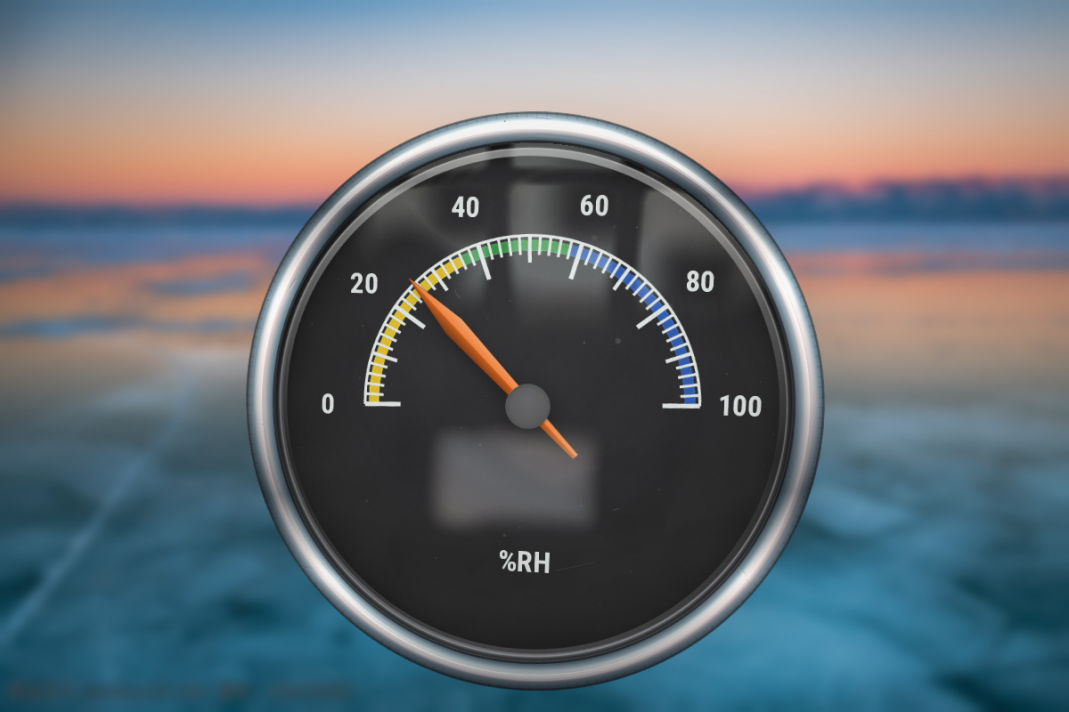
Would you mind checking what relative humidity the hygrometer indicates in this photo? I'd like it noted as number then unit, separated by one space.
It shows 26 %
